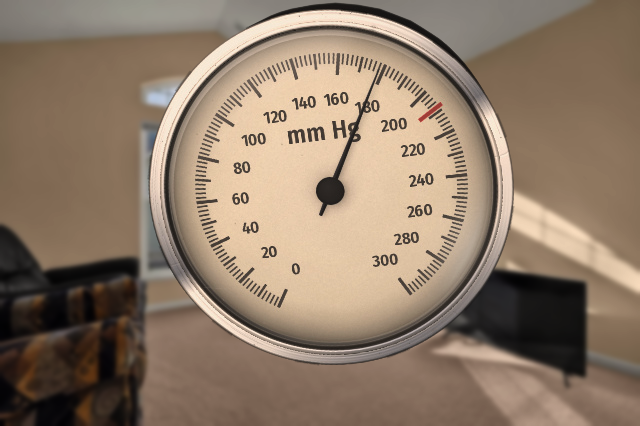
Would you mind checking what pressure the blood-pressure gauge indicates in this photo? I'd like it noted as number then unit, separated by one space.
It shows 178 mmHg
